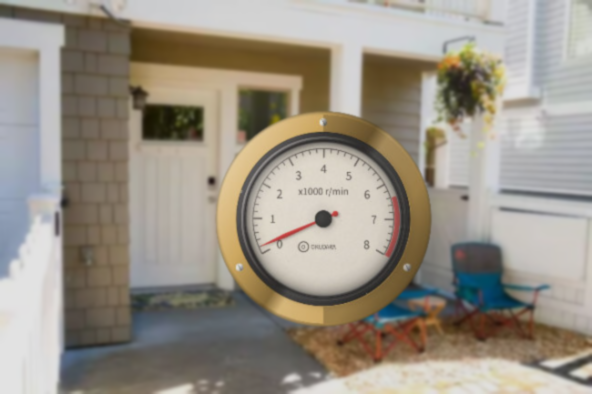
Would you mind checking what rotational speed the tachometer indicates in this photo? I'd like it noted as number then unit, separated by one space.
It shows 200 rpm
